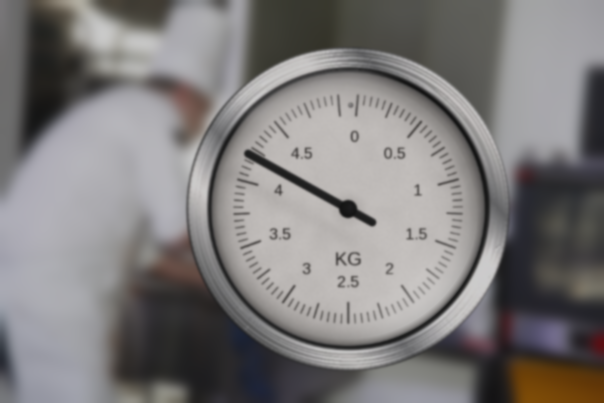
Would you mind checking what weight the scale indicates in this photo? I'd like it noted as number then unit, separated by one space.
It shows 4.2 kg
